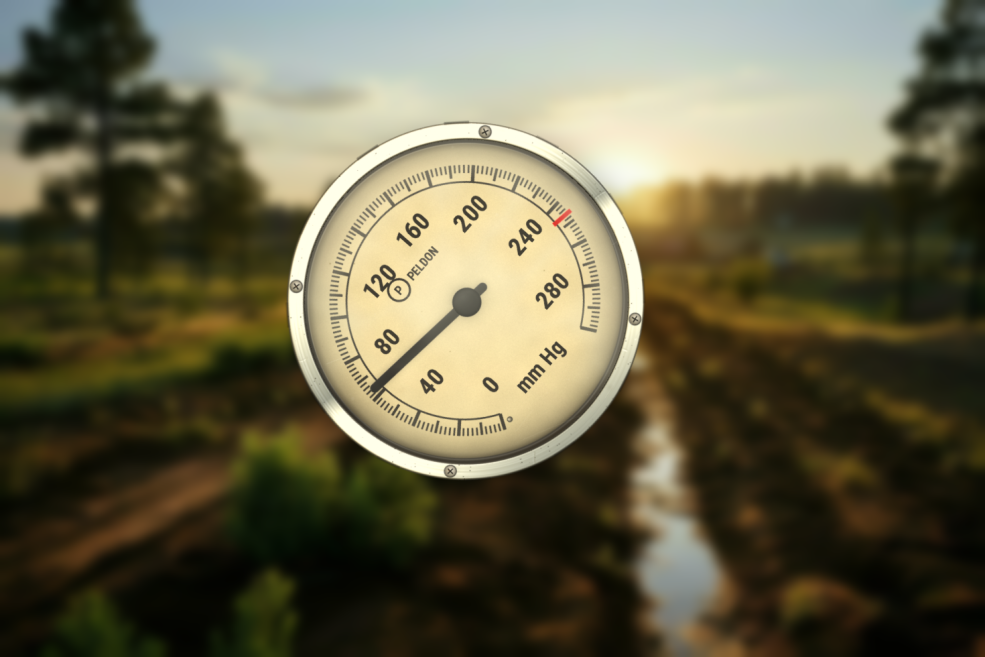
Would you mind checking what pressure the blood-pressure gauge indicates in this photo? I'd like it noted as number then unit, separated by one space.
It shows 64 mmHg
